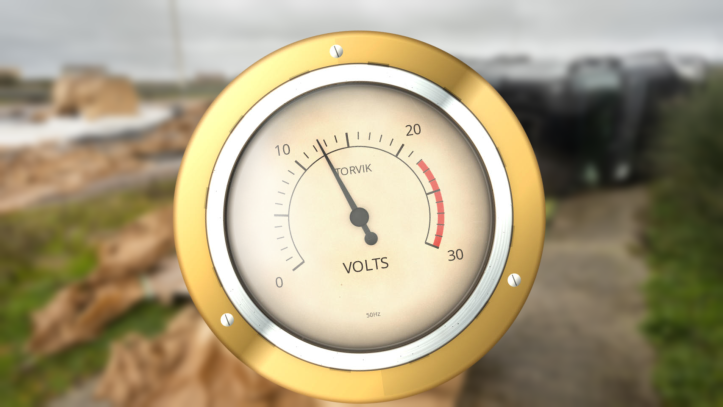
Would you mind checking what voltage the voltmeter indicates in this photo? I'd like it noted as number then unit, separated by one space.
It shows 12.5 V
